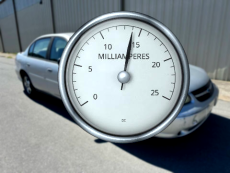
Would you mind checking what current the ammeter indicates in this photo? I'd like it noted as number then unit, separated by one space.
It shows 14 mA
